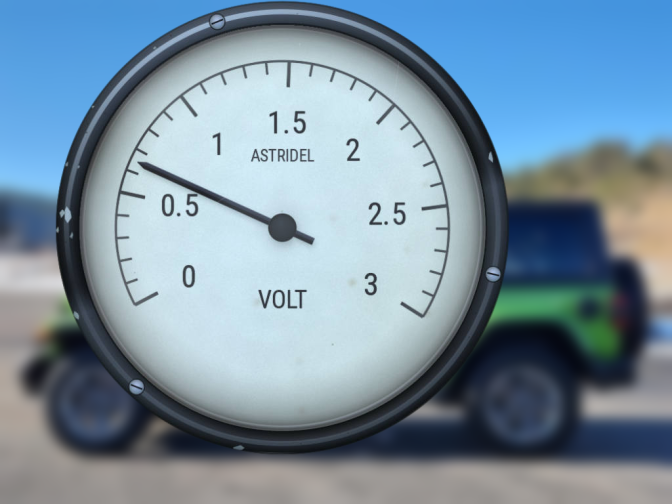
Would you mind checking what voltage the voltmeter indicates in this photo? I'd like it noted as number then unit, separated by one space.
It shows 0.65 V
